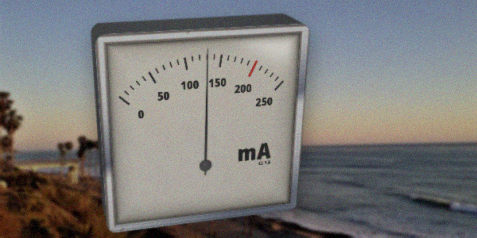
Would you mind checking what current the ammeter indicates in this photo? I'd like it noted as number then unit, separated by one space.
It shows 130 mA
